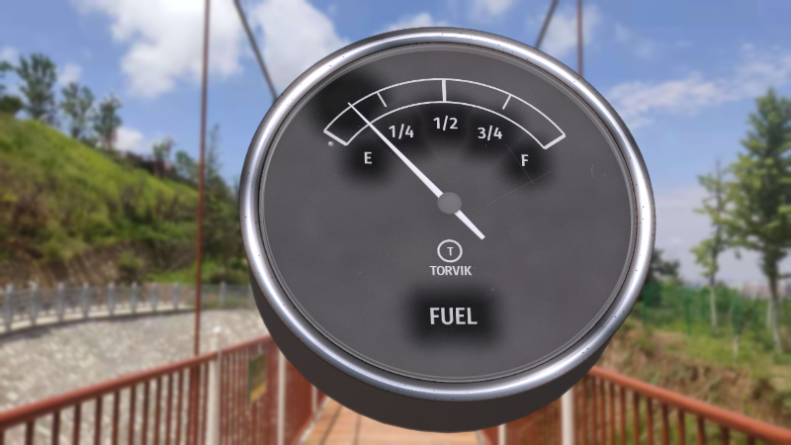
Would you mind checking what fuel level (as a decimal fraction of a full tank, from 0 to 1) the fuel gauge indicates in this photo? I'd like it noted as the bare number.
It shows 0.125
